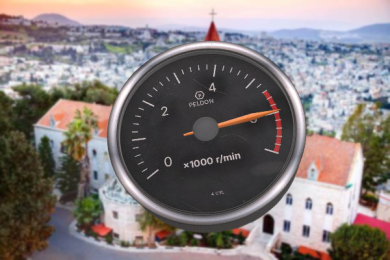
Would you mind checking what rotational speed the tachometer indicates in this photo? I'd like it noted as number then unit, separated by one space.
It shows 6000 rpm
